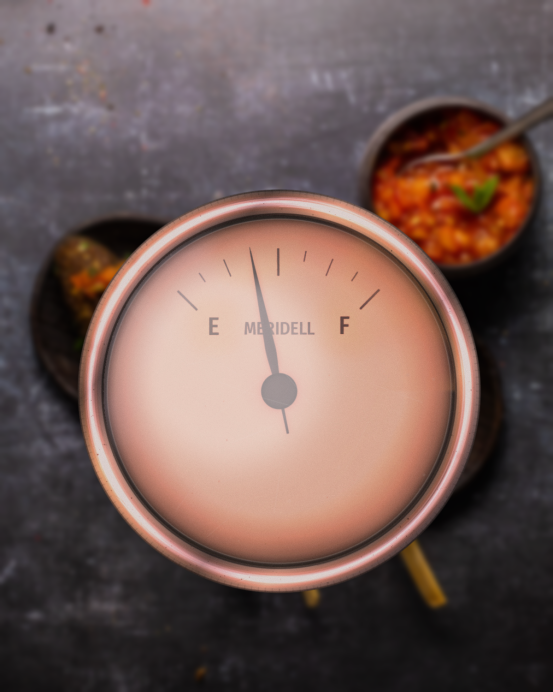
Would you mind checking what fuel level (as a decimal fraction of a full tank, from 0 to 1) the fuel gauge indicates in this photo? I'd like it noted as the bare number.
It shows 0.375
